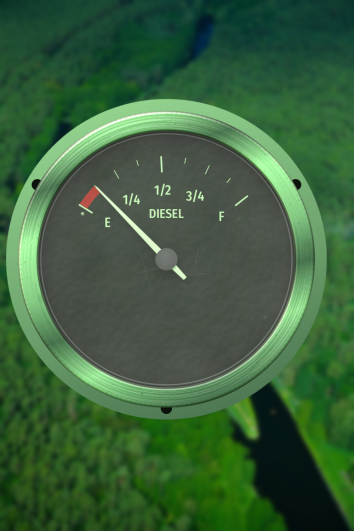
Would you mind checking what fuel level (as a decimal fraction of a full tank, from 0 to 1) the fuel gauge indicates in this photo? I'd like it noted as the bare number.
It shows 0.125
